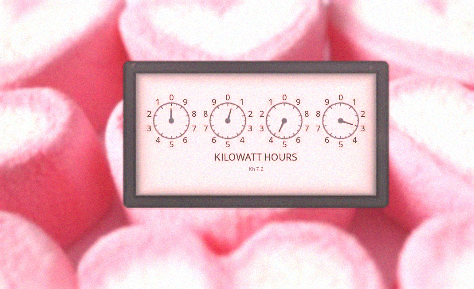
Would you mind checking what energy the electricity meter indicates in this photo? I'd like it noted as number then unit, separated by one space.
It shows 43 kWh
